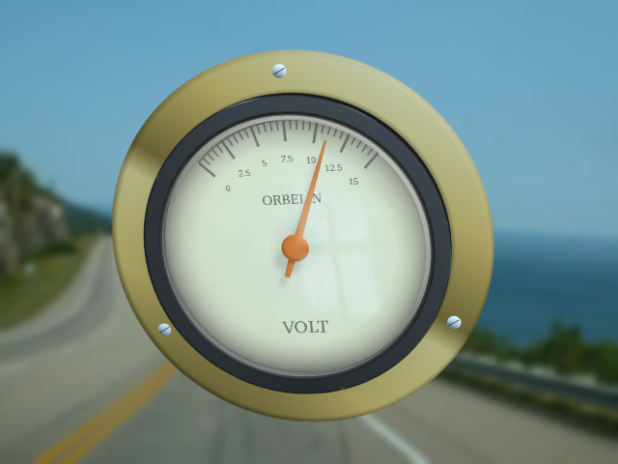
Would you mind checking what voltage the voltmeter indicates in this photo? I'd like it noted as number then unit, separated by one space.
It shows 11 V
